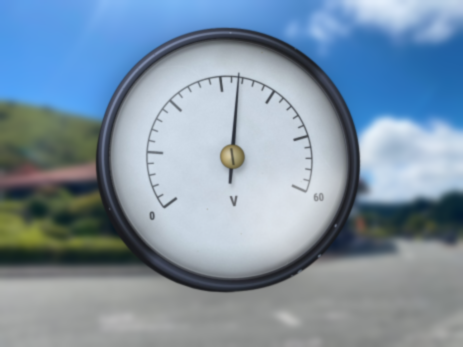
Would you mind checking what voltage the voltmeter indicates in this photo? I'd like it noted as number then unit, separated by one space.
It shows 33 V
